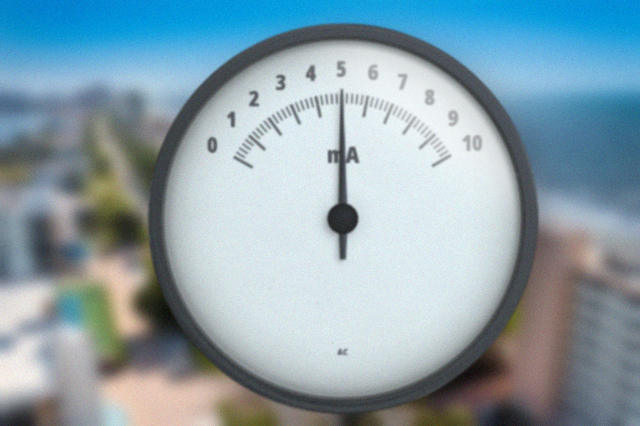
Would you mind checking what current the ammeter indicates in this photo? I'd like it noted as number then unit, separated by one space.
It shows 5 mA
